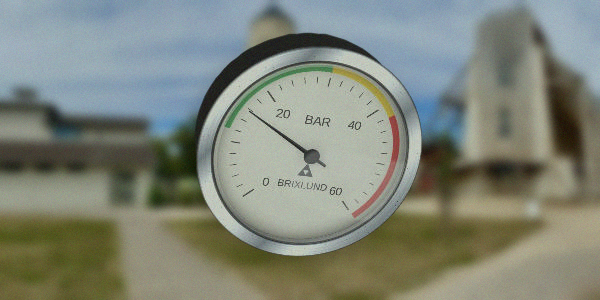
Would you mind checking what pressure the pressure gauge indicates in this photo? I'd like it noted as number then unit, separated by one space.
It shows 16 bar
